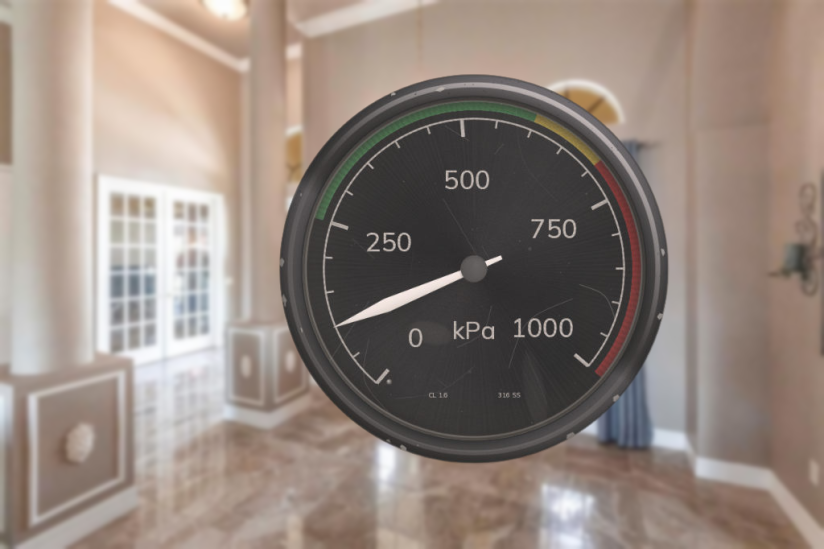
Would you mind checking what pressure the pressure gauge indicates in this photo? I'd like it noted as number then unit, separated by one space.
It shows 100 kPa
